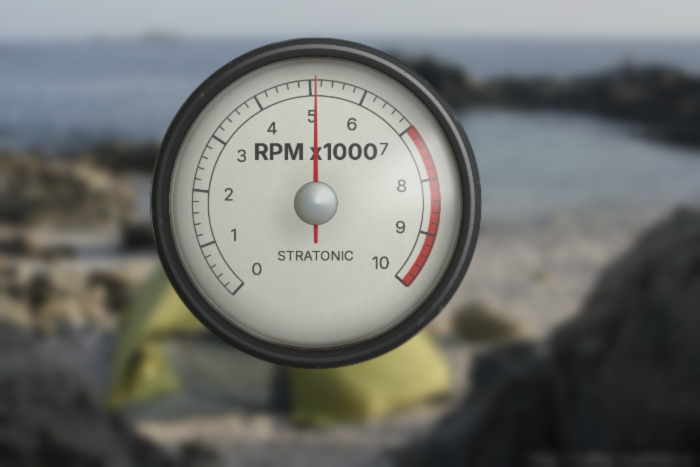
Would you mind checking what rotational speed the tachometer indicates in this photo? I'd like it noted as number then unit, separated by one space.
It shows 5100 rpm
